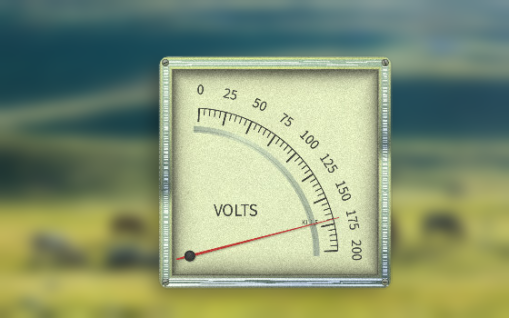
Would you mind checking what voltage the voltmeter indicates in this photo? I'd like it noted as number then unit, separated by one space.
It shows 170 V
